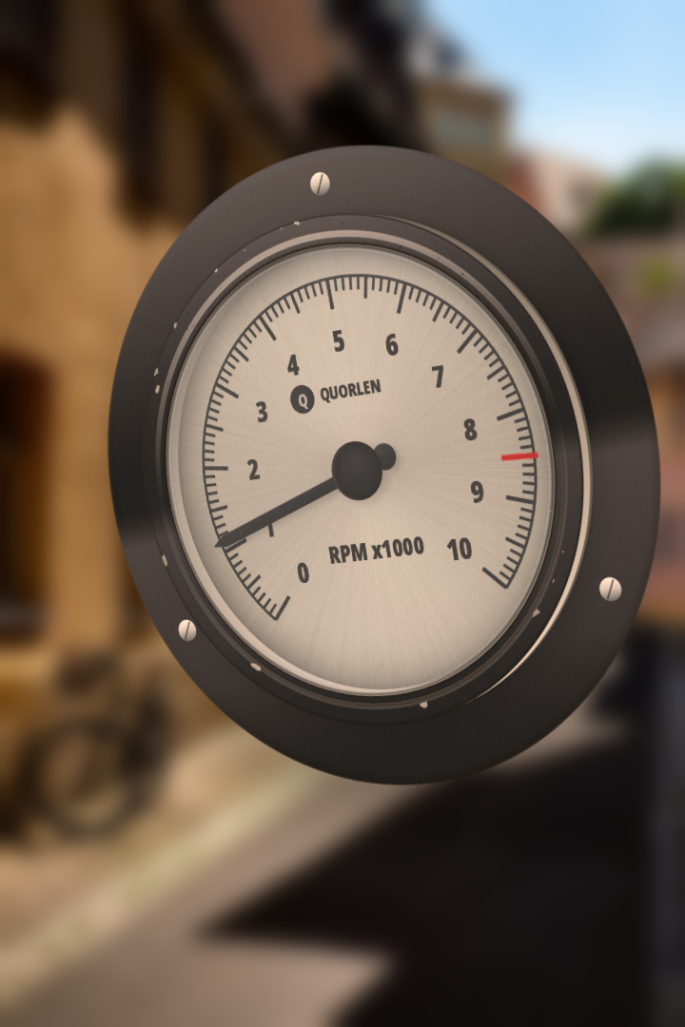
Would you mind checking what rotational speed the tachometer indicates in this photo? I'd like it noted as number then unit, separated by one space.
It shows 1100 rpm
